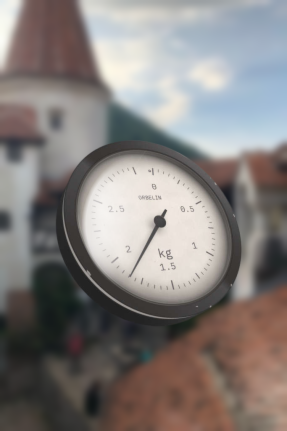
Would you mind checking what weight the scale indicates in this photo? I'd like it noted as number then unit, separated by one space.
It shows 1.85 kg
